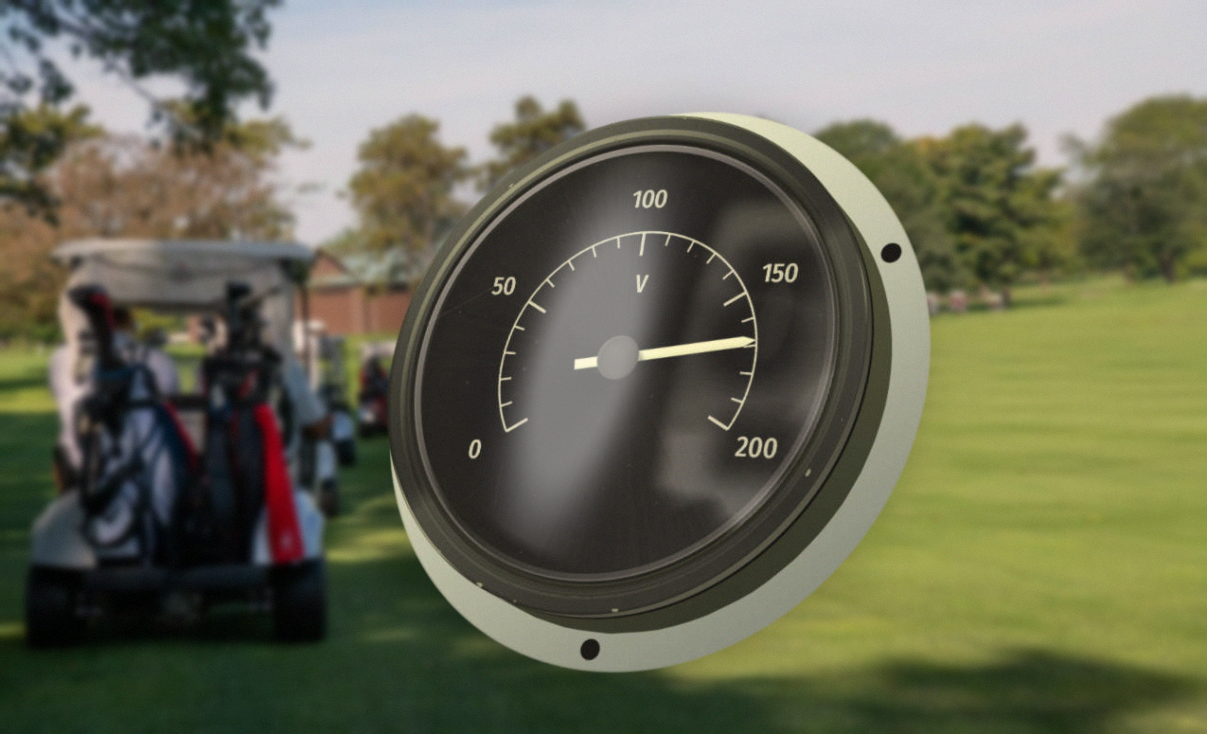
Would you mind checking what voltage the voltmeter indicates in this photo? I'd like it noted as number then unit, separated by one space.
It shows 170 V
